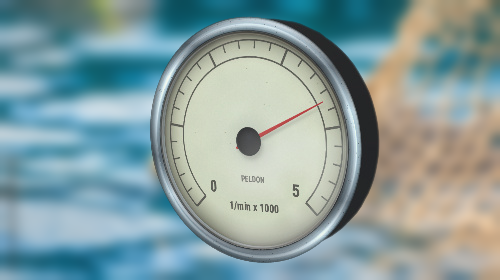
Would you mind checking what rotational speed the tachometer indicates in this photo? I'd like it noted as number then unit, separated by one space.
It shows 3700 rpm
